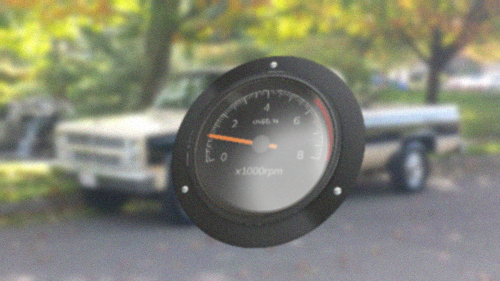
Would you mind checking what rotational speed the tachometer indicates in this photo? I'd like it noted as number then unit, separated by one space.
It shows 1000 rpm
